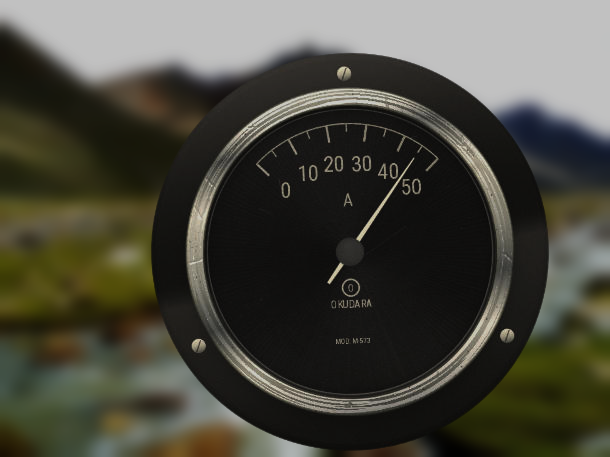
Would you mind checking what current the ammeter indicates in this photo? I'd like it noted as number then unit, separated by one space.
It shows 45 A
